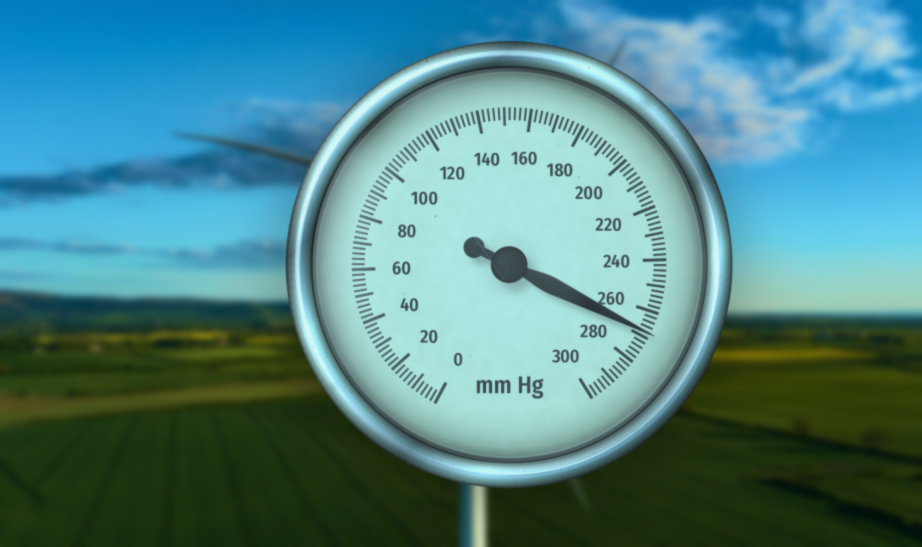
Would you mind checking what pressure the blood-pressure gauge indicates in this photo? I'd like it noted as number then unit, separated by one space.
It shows 268 mmHg
